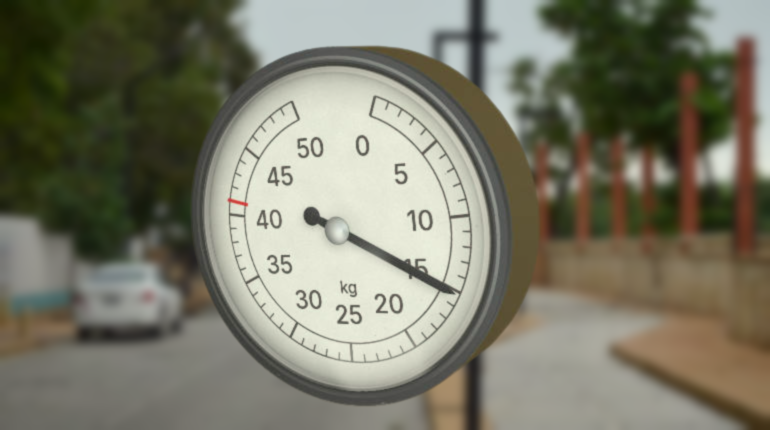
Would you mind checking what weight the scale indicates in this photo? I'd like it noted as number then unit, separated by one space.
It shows 15 kg
